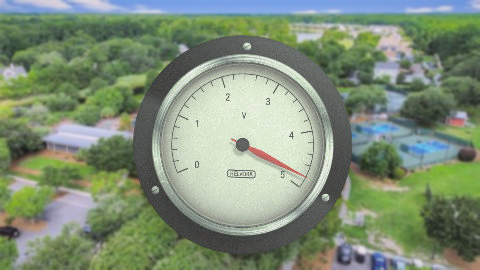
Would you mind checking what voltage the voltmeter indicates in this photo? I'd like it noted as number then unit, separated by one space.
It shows 4.8 V
